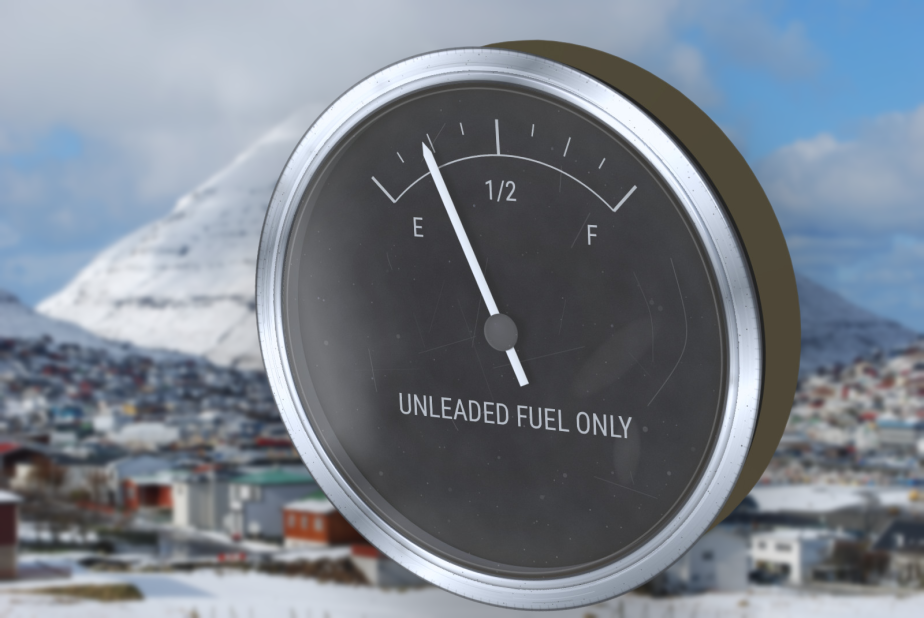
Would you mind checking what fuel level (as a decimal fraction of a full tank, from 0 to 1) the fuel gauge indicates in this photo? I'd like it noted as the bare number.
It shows 0.25
